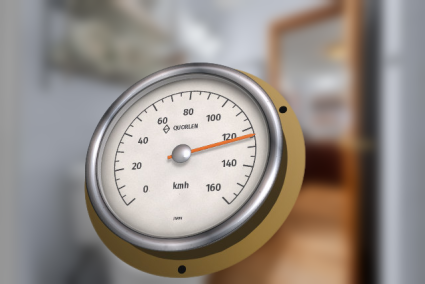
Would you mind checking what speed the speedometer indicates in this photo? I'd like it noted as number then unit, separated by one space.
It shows 125 km/h
